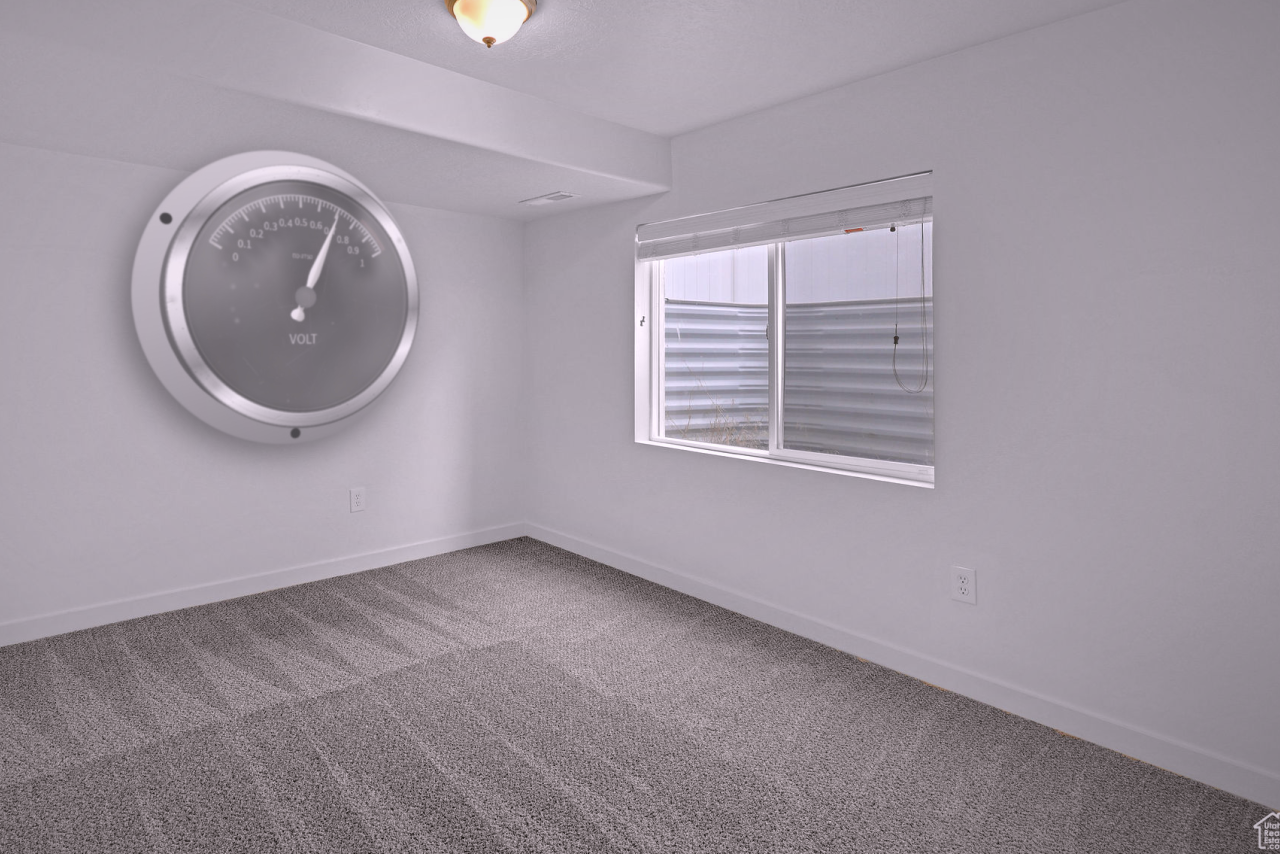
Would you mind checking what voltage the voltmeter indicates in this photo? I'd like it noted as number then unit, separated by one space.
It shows 0.7 V
